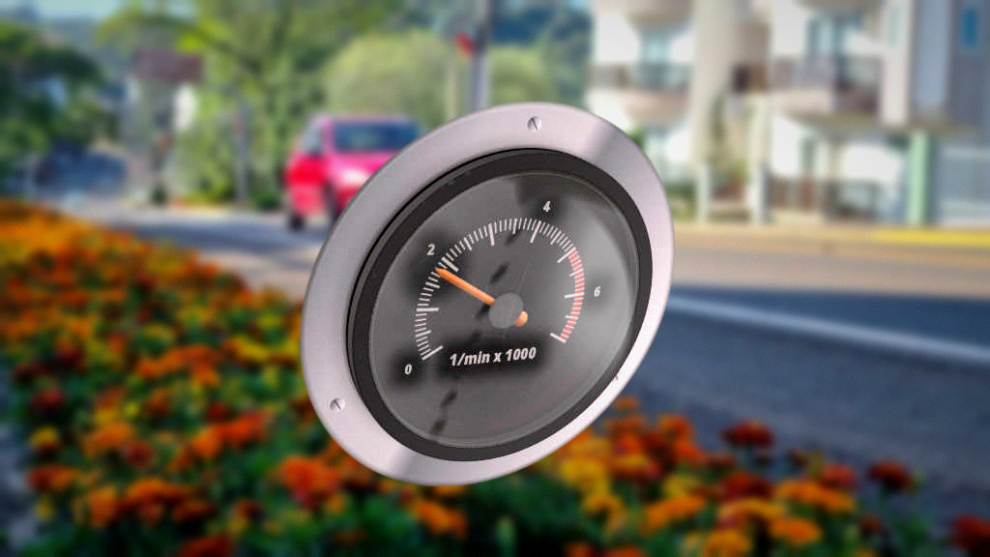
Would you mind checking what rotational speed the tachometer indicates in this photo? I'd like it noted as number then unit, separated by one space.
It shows 1800 rpm
